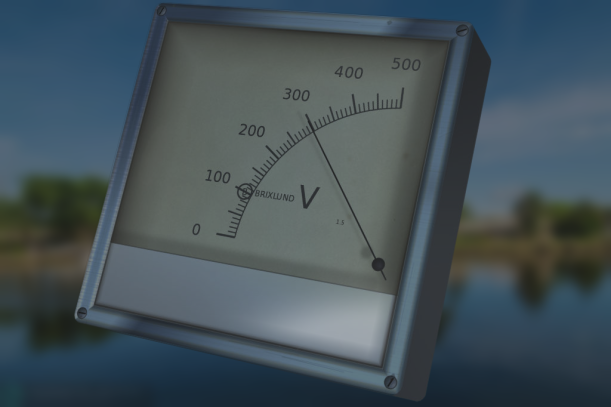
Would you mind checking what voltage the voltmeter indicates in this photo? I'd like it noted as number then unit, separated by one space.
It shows 300 V
